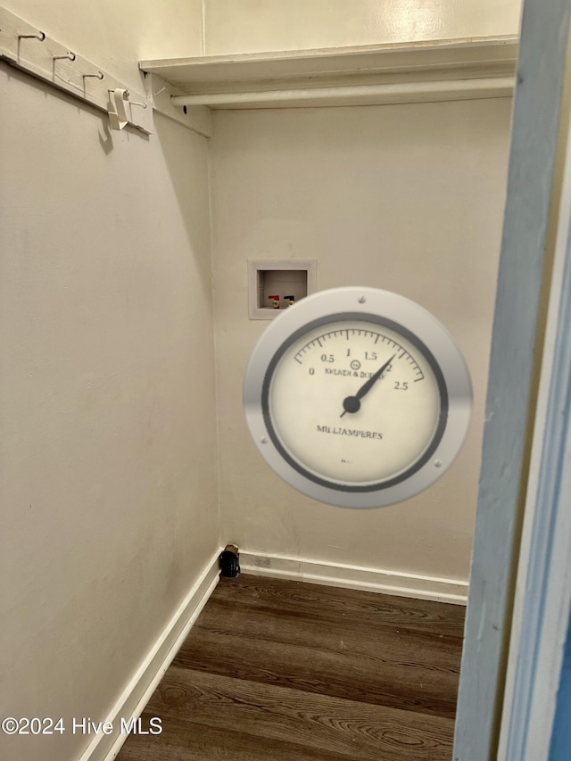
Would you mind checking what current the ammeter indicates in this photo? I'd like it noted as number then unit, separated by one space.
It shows 1.9 mA
